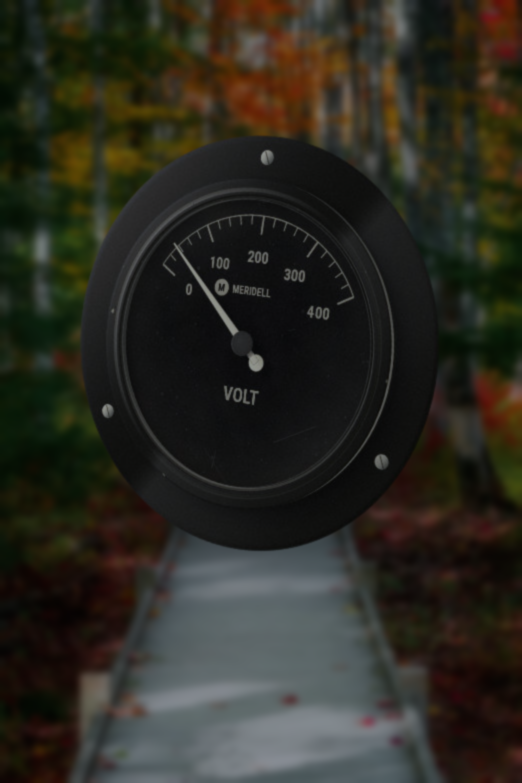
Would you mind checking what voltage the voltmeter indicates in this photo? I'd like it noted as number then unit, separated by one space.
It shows 40 V
